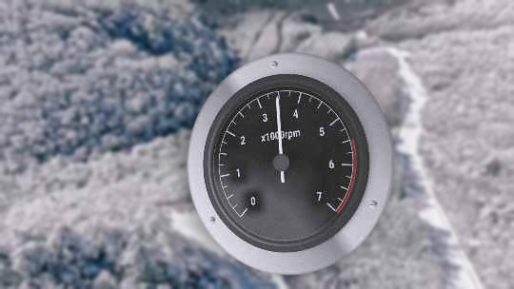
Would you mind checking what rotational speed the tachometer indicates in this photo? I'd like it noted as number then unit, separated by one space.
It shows 3500 rpm
